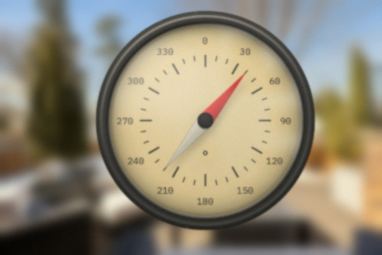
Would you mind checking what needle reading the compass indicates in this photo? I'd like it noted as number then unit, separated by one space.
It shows 40 °
